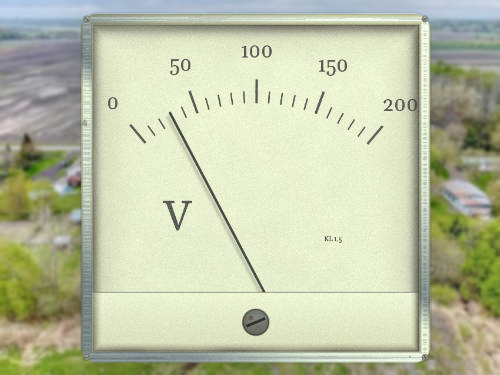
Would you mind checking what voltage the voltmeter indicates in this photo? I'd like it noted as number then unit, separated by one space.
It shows 30 V
